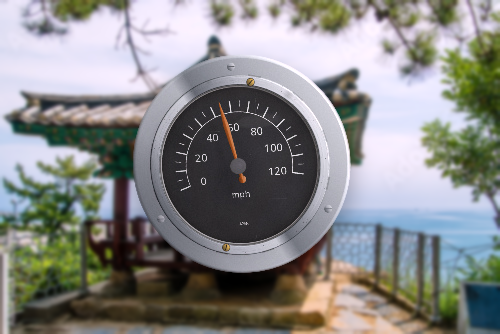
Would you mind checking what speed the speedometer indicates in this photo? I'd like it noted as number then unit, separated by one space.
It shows 55 mph
